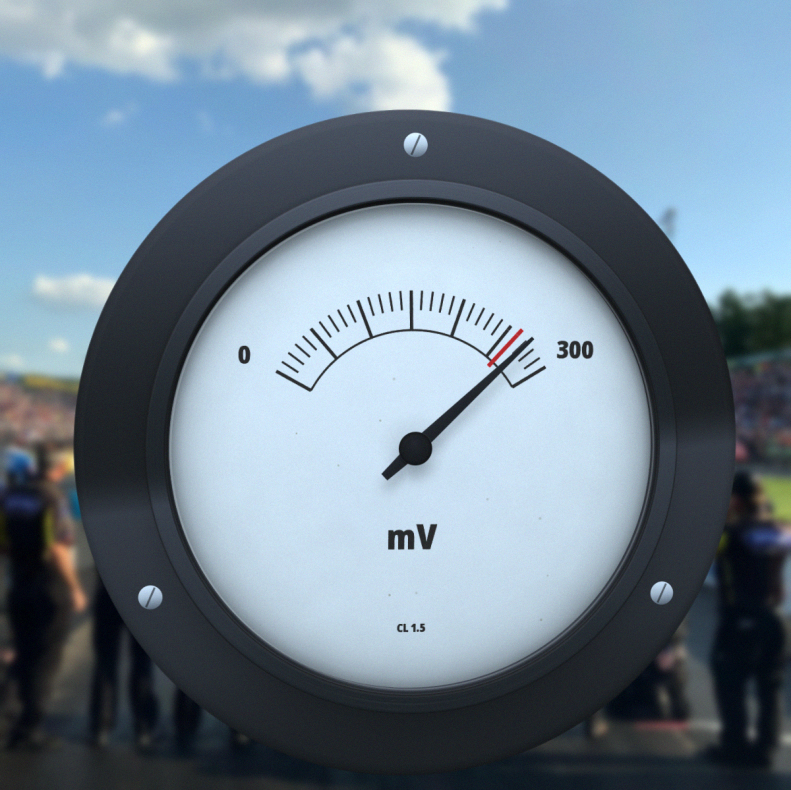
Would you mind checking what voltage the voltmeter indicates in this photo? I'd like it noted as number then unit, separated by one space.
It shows 270 mV
